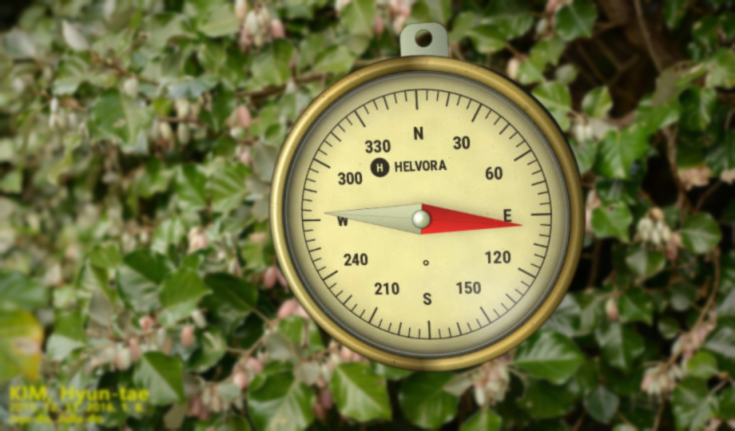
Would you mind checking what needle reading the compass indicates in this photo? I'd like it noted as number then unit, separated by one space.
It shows 95 °
